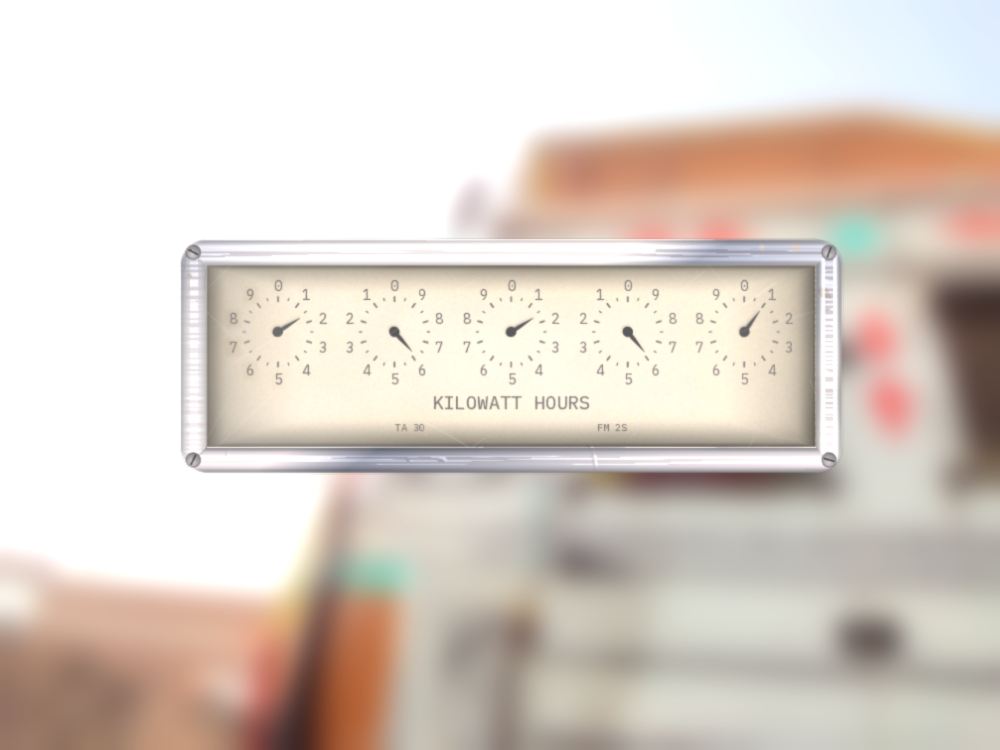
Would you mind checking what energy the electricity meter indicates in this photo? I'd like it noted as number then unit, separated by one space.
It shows 16161 kWh
